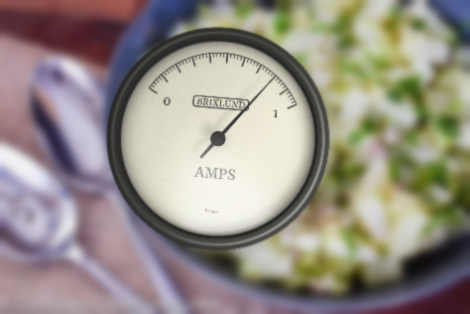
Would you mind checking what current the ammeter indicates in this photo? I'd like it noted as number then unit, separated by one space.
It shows 0.8 A
